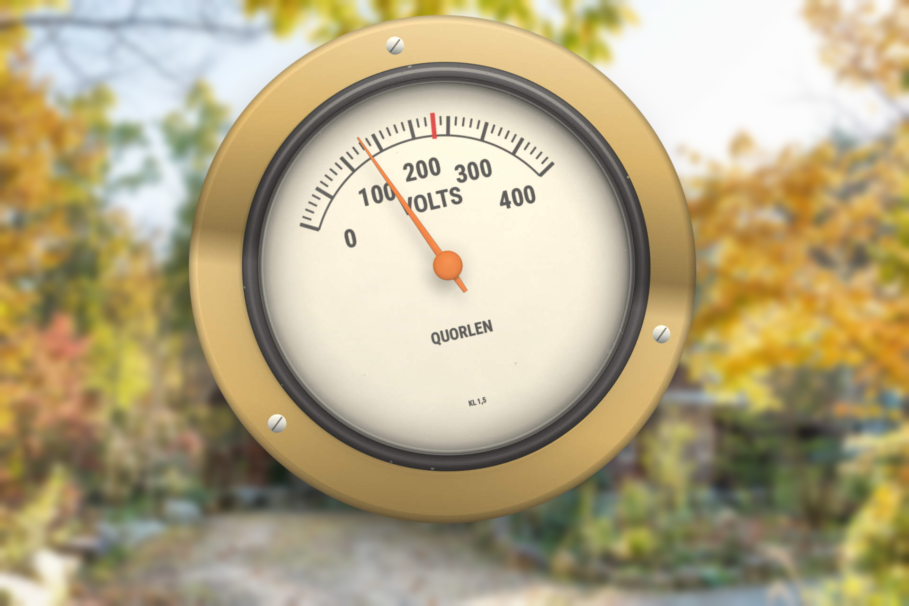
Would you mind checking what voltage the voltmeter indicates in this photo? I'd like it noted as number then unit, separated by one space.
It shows 130 V
